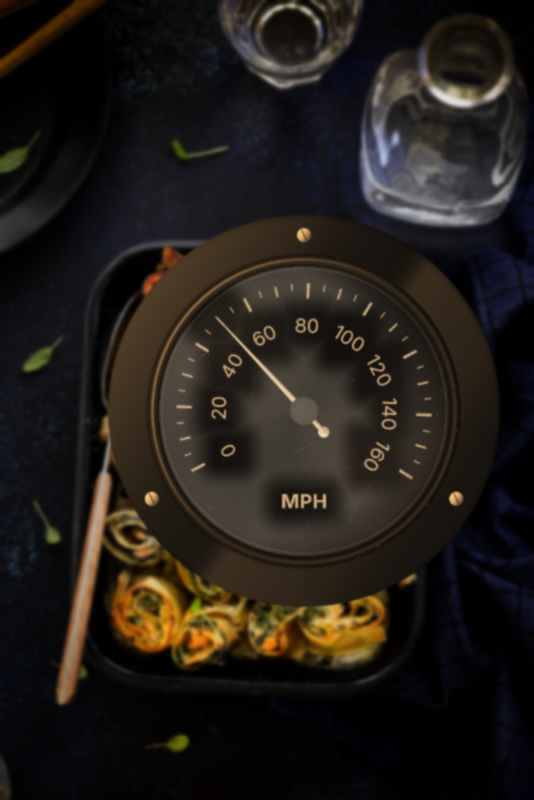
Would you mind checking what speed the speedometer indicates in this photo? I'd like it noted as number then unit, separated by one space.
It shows 50 mph
